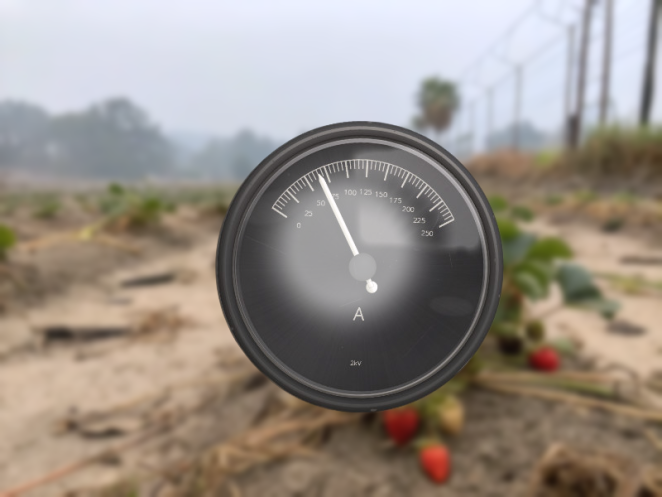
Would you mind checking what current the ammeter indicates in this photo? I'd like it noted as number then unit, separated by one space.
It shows 65 A
